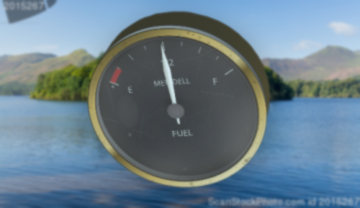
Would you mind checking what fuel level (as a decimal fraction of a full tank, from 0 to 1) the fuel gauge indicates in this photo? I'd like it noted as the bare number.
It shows 0.5
